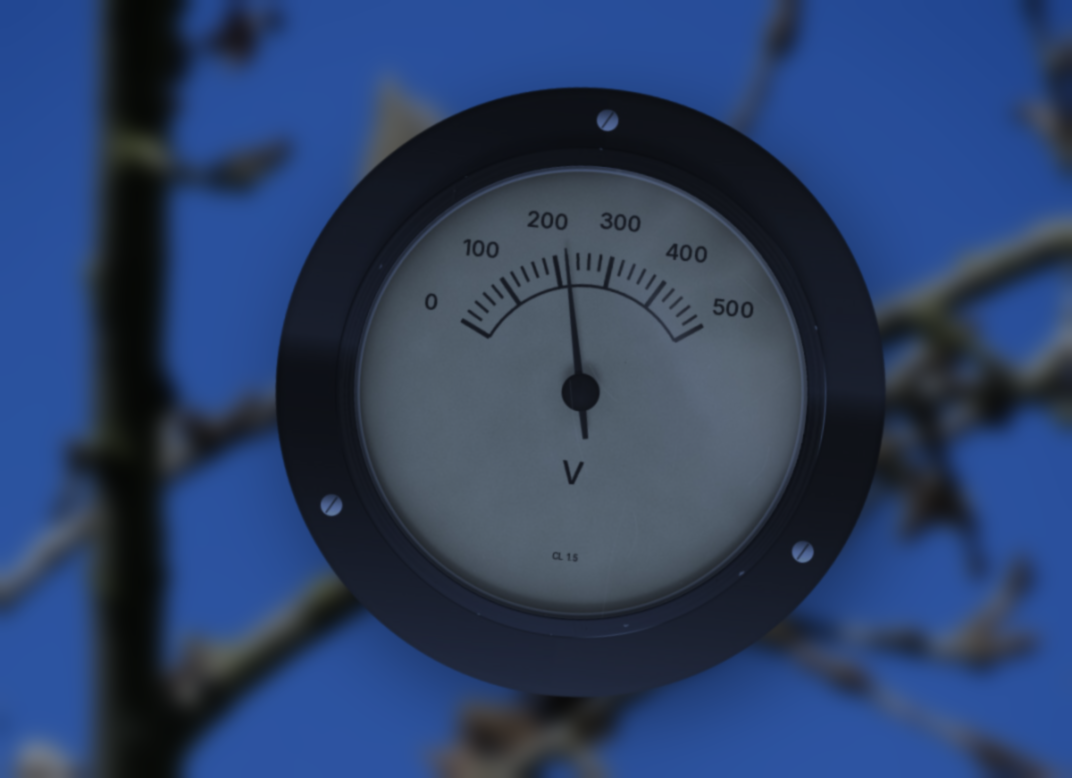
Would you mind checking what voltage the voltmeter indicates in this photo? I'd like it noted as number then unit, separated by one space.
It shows 220 V
